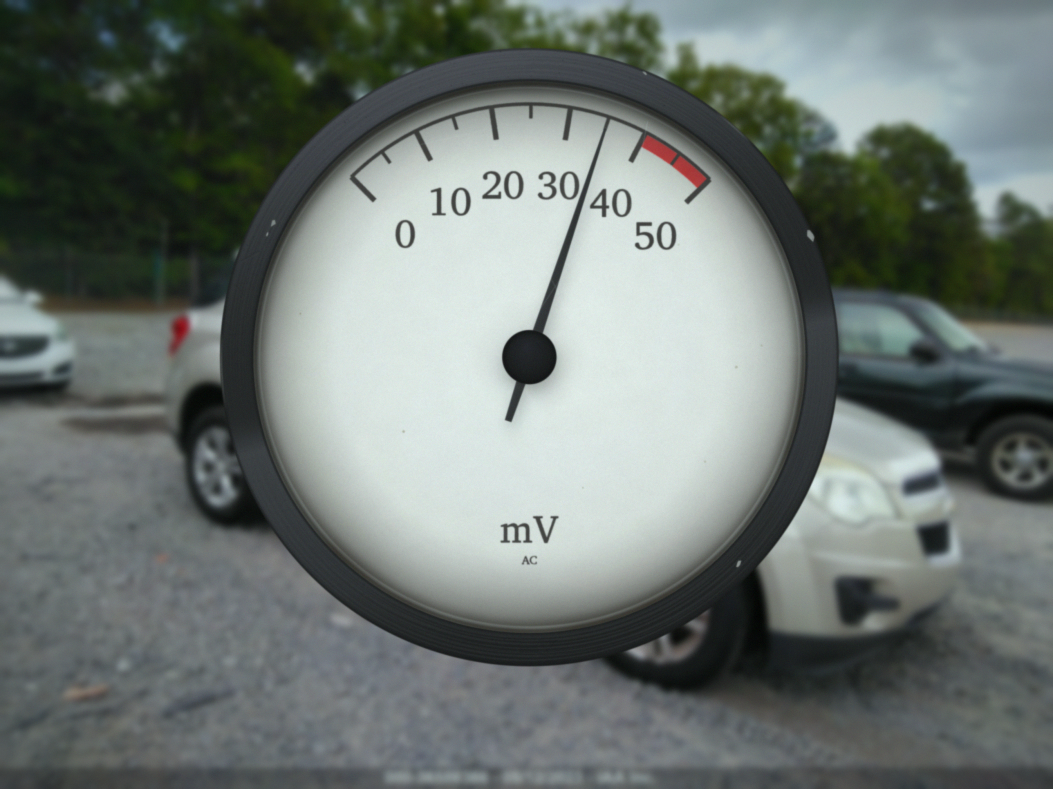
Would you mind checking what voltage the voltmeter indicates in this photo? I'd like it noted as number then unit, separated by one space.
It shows 35 mV
